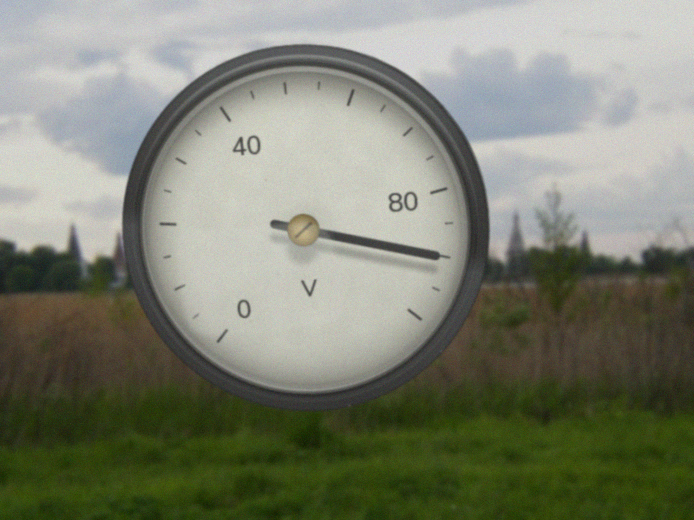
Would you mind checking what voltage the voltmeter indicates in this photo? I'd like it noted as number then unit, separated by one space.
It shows 90 V
